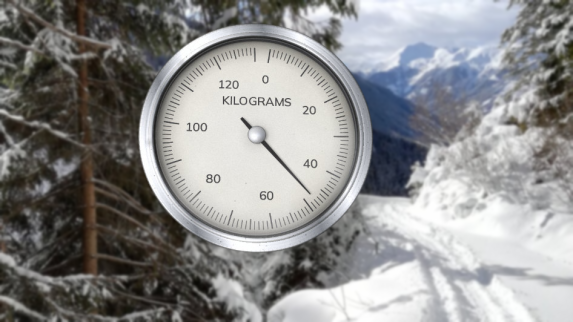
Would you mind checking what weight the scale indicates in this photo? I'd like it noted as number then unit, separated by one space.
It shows 48 kg
